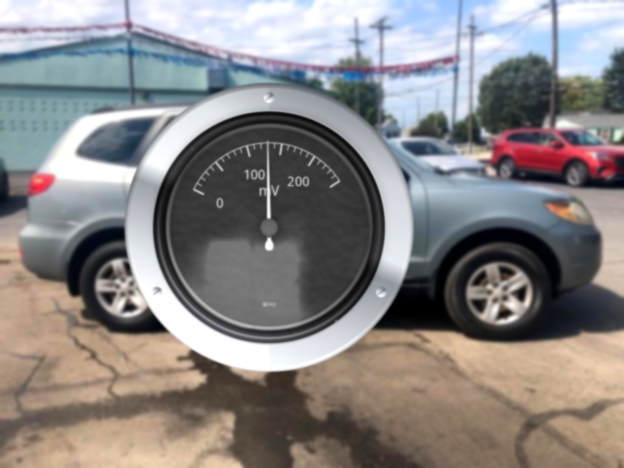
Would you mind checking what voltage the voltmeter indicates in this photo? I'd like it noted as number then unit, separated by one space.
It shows 130 mV
